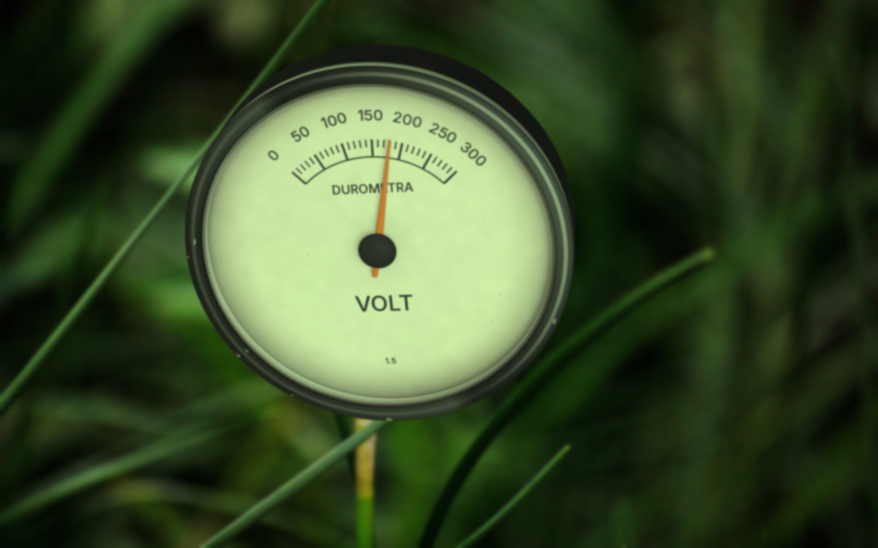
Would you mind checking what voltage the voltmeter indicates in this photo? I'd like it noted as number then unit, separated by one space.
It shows 180 V
